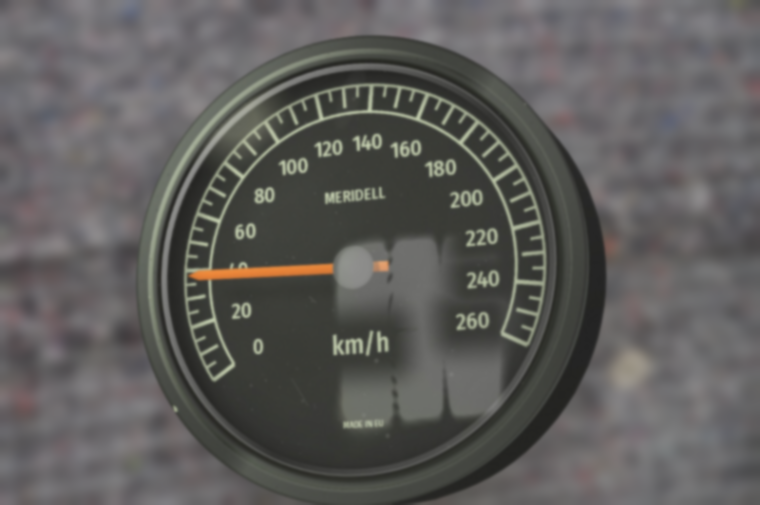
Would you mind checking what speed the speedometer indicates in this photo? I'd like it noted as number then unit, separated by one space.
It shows 37.5 km/h
